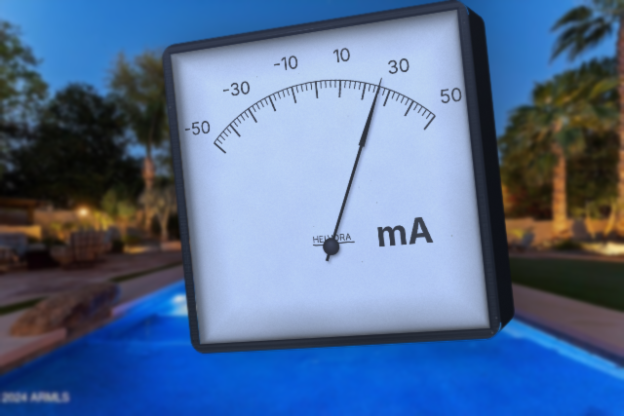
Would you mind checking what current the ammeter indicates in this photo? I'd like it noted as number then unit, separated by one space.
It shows 26 mA
